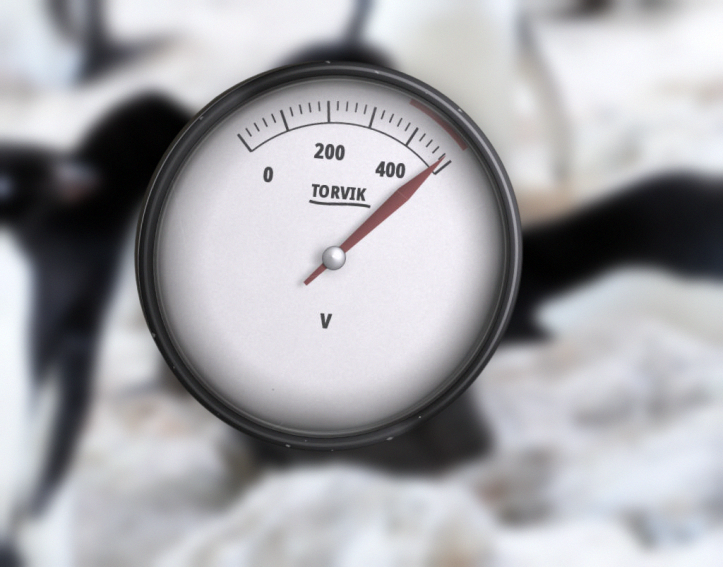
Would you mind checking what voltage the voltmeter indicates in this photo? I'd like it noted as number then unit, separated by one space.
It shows 480 V
